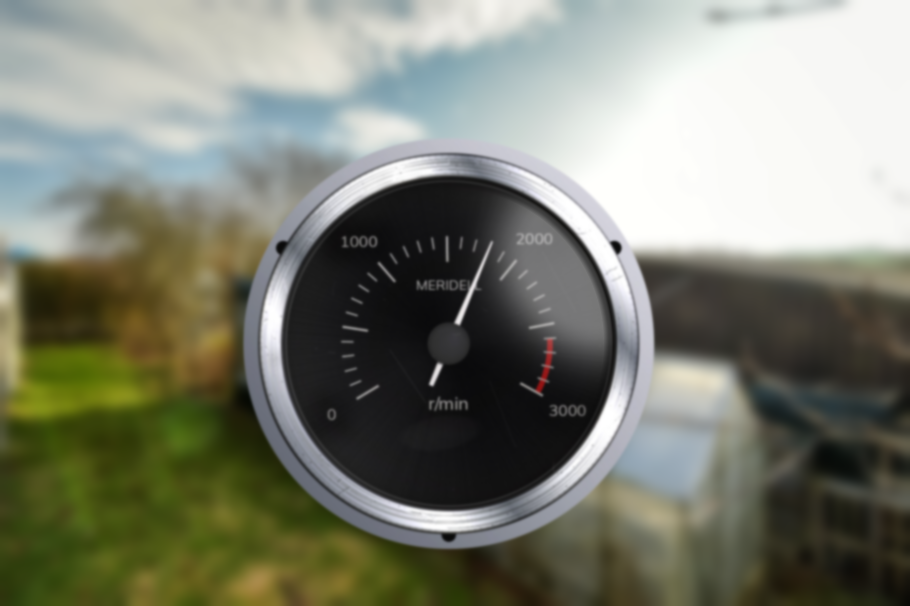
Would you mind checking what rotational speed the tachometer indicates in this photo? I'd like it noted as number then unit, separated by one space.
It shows 1800 rpm
